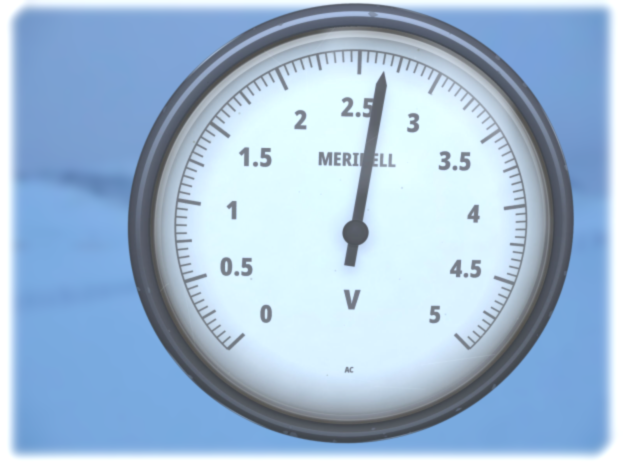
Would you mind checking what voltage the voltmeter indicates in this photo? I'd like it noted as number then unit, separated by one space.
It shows 2.65 V
